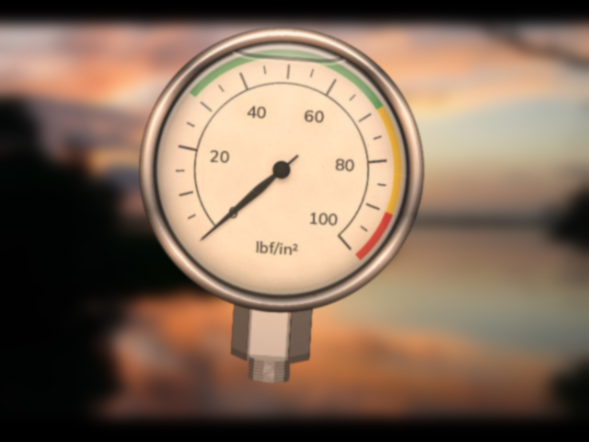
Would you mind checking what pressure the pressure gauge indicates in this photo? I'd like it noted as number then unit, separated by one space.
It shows 0 psi
